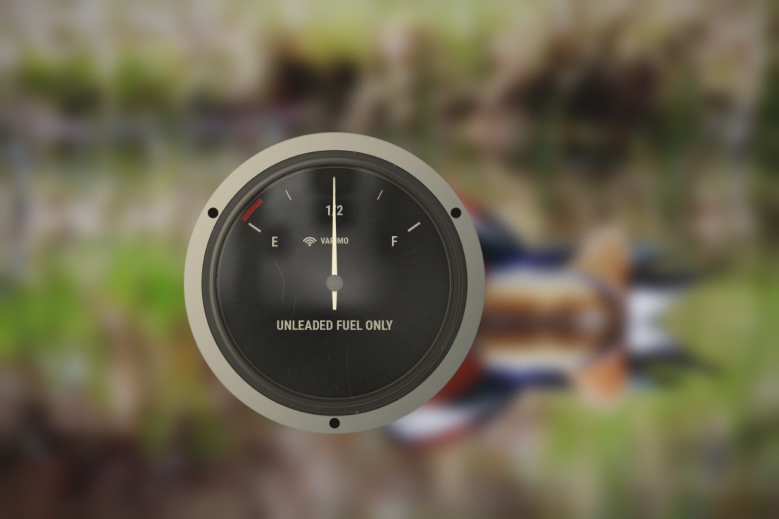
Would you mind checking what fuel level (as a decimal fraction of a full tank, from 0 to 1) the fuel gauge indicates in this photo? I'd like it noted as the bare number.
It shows 0.5
